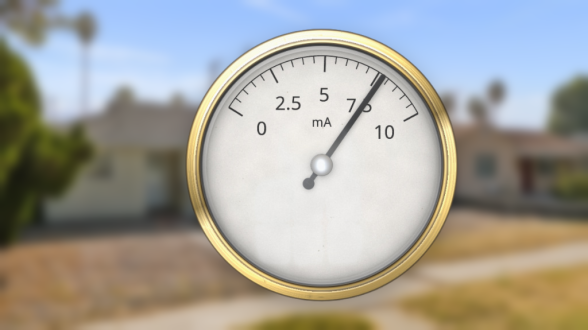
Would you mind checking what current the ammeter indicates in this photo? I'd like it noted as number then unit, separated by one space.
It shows 7.75 mA
